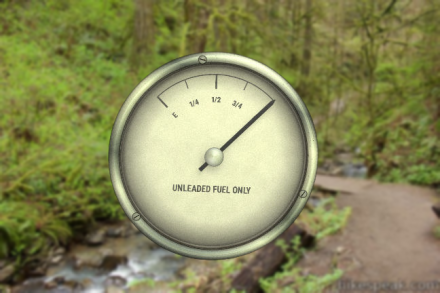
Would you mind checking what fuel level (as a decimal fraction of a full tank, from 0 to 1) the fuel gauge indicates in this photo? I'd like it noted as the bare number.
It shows 1
